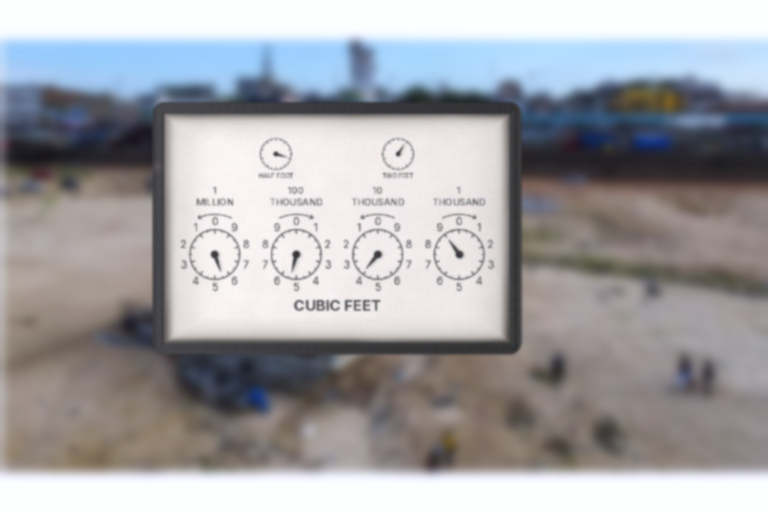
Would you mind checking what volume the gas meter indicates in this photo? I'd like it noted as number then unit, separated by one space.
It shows 553900 ft³
